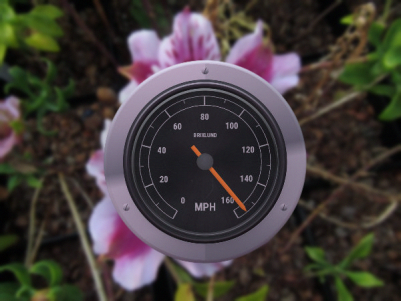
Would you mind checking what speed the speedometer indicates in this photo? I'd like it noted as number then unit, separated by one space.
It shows 155 mph
